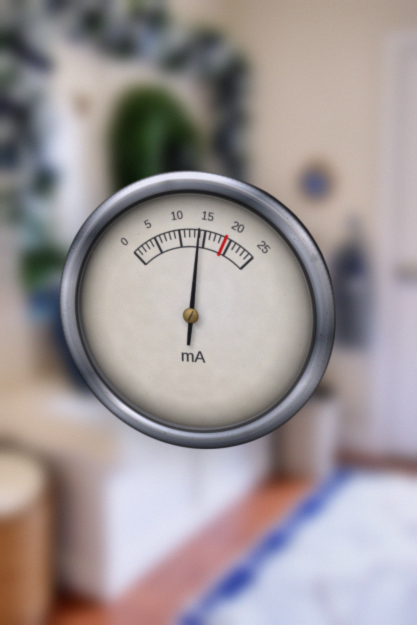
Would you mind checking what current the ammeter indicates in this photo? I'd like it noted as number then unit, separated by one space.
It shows 14 mA
